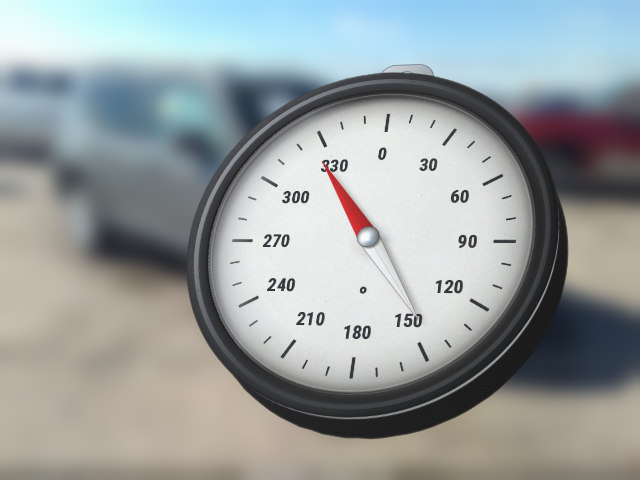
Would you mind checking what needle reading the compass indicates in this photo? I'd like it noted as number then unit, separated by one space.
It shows 325 °
